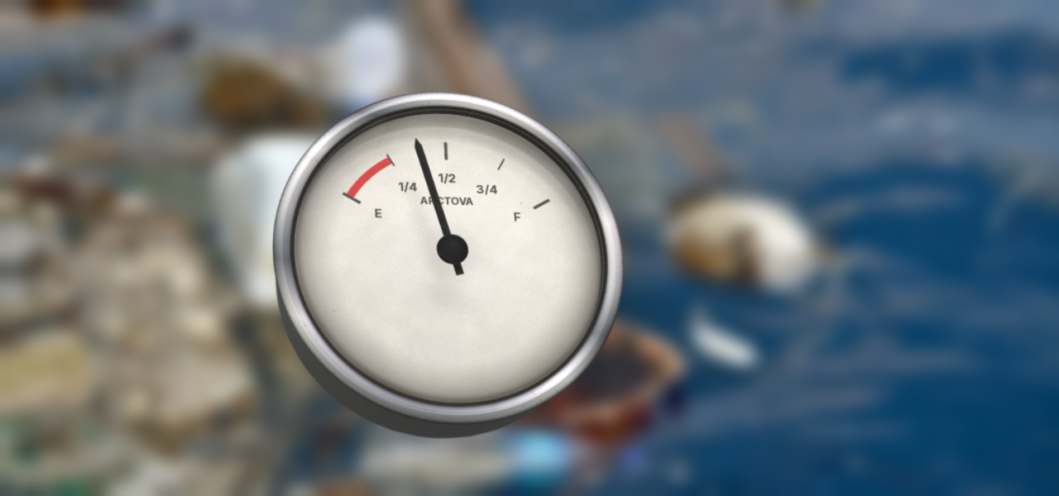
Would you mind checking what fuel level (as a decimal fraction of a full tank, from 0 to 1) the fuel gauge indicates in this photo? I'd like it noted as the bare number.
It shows 0.375
